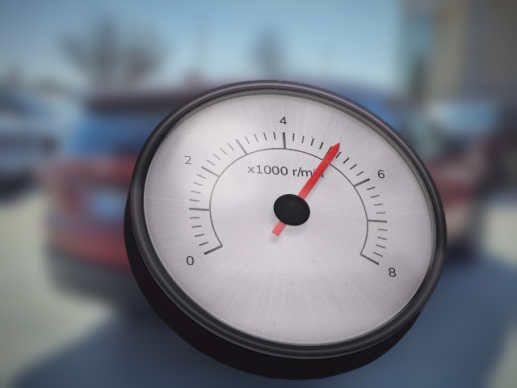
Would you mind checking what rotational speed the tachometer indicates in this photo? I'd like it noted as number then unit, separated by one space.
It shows 5100 rpm
